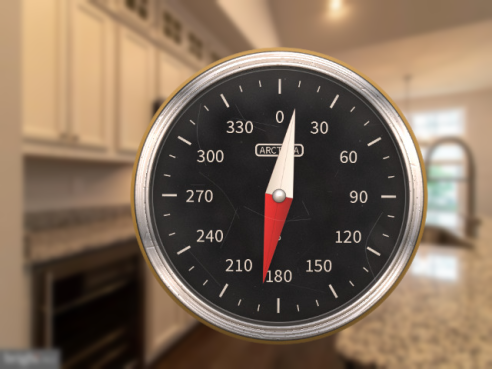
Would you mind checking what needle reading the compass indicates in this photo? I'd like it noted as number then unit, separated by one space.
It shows 190 °
